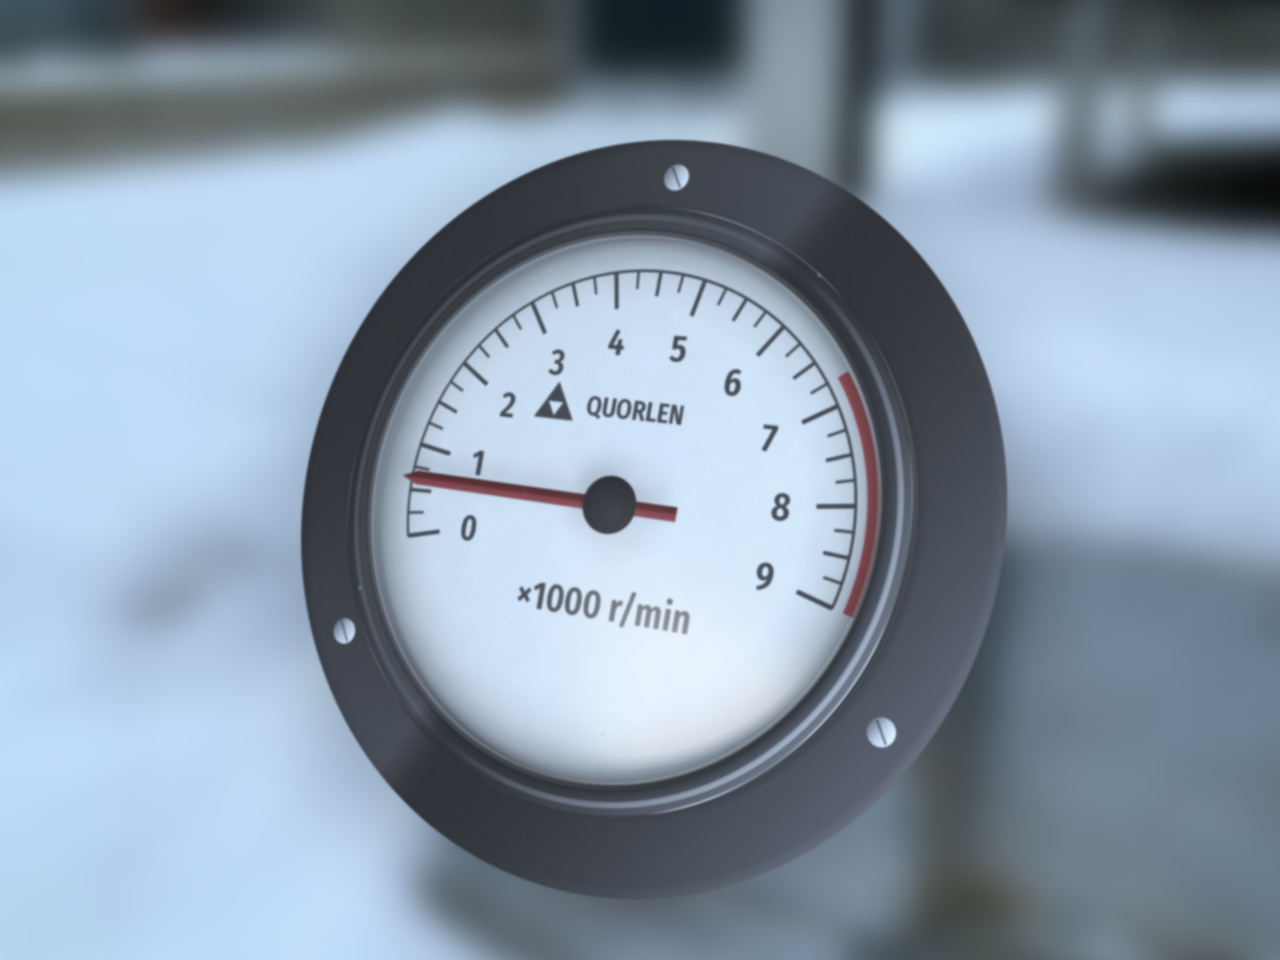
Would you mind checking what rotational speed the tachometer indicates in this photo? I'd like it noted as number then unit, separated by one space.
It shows 625 rpm
